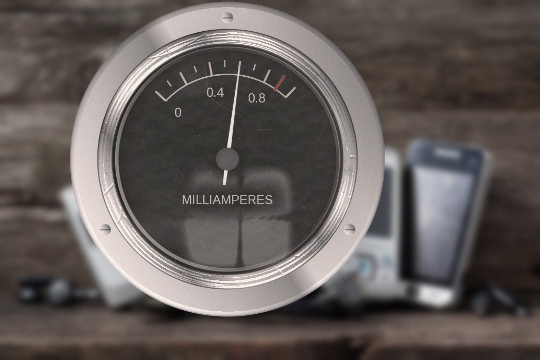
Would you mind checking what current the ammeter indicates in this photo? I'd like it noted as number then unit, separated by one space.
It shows 0.6 mA
